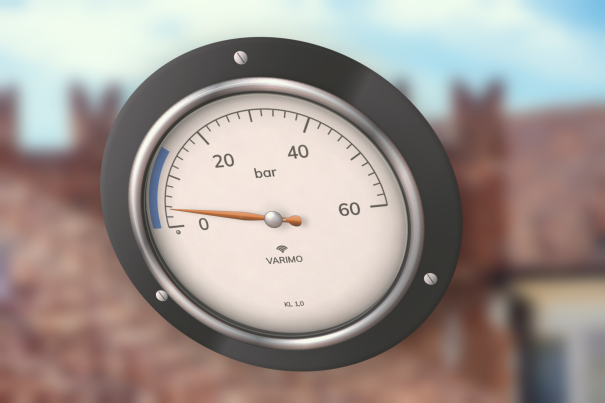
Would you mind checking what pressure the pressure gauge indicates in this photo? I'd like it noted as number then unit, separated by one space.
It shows 4 bar
